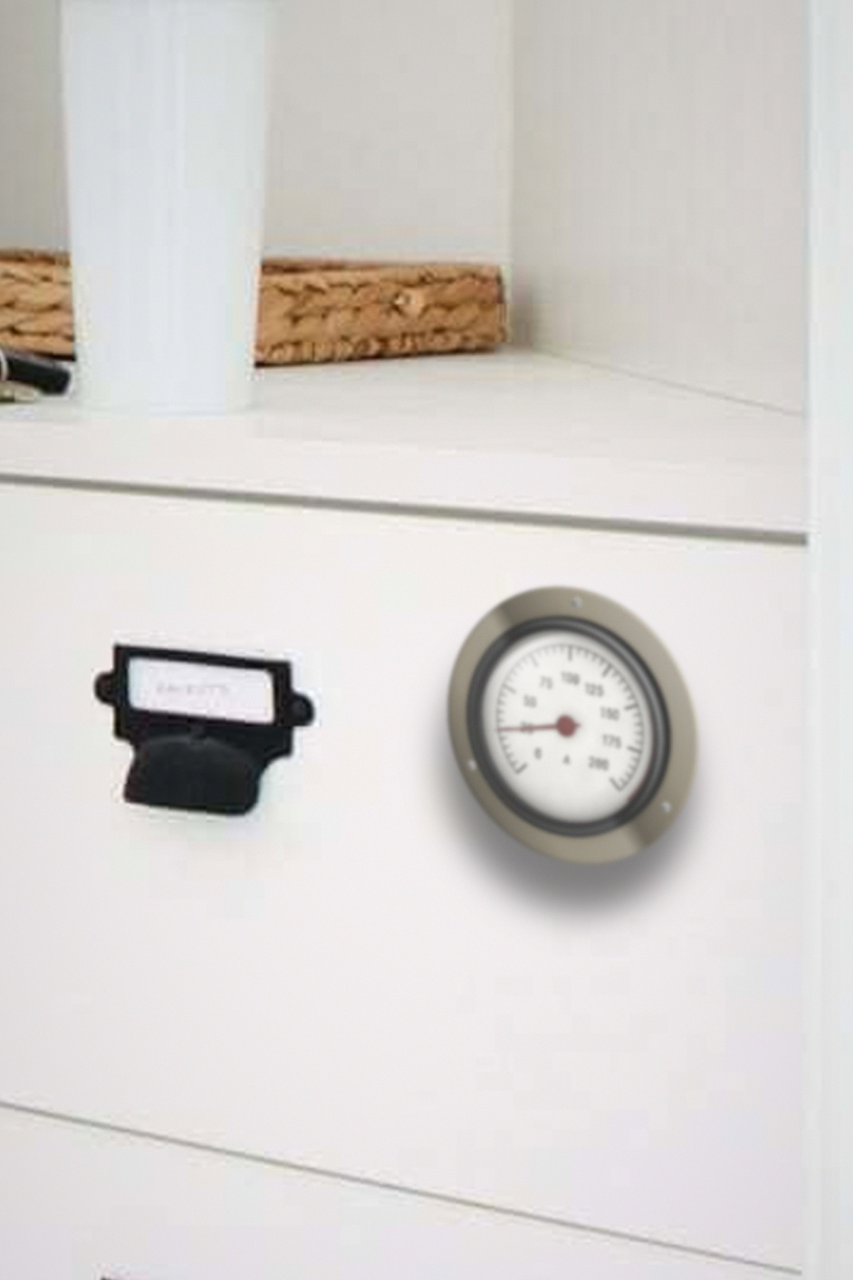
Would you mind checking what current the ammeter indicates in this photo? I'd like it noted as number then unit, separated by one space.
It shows 25 A
